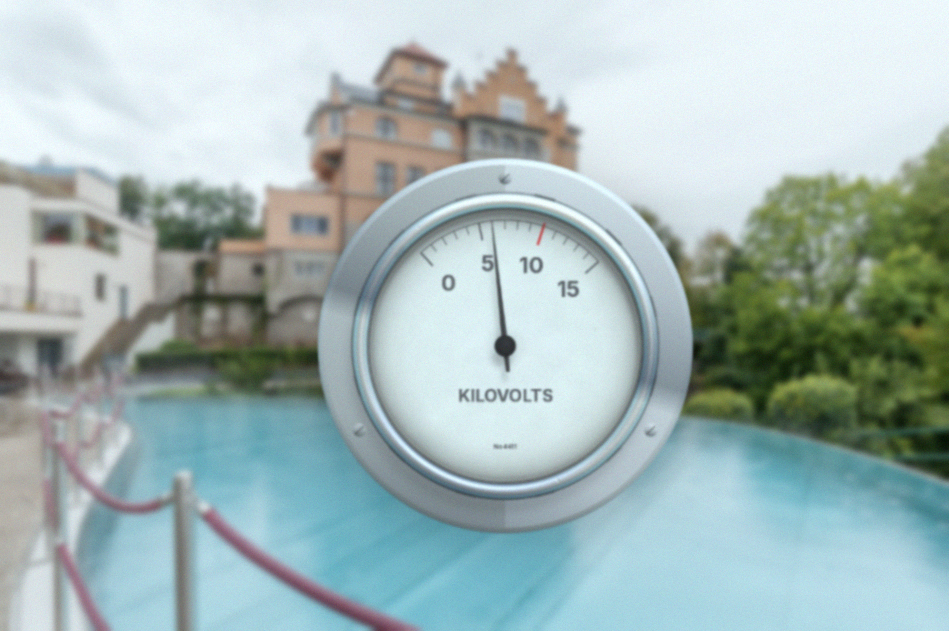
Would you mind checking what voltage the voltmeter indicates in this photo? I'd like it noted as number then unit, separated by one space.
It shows 6 kV
